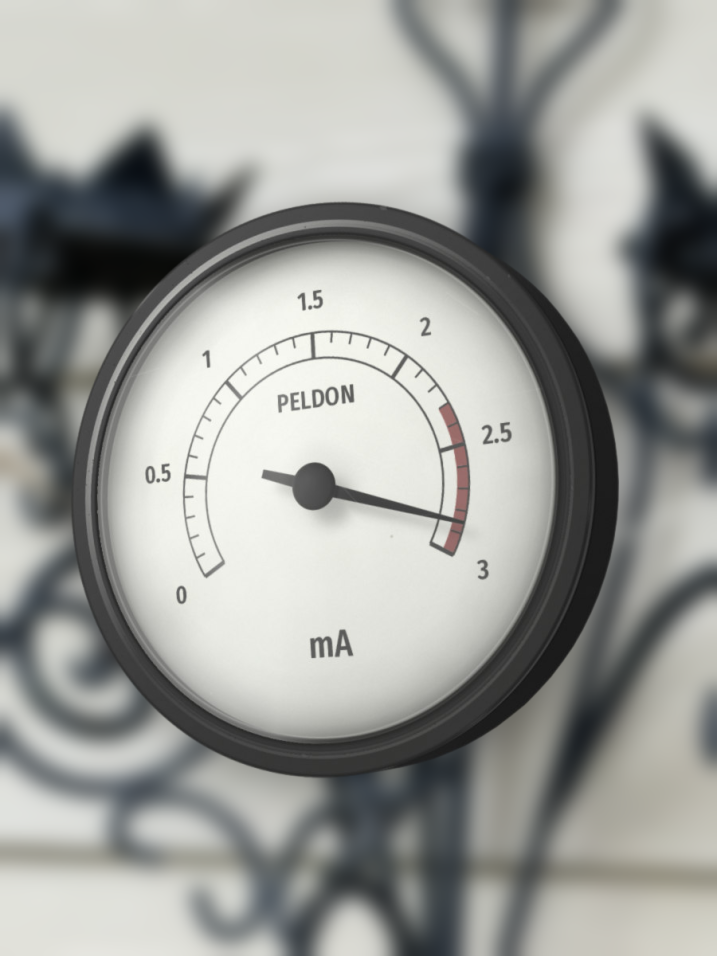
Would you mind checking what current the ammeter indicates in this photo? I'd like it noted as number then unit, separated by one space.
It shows 2.85 mA
